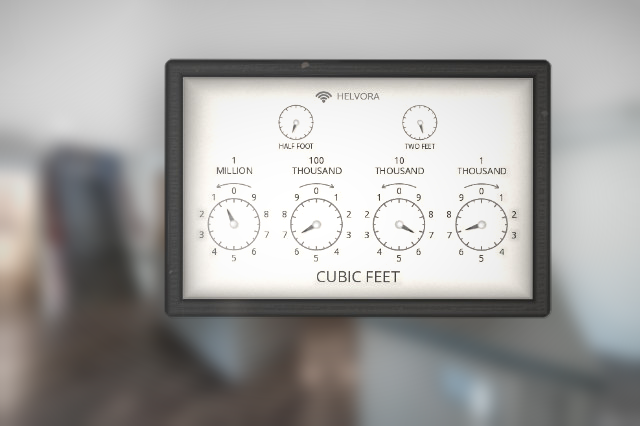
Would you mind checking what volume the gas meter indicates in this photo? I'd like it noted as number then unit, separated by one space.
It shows 66700 ft³
